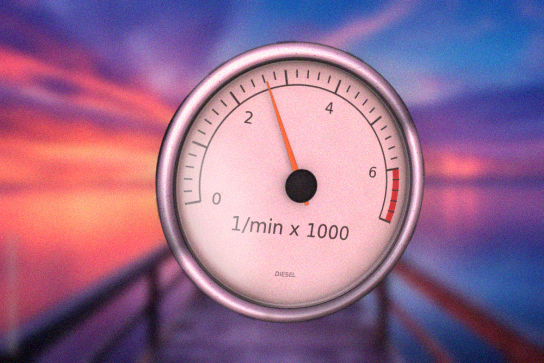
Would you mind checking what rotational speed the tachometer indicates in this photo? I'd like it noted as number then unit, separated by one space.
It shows 2600 rpm
